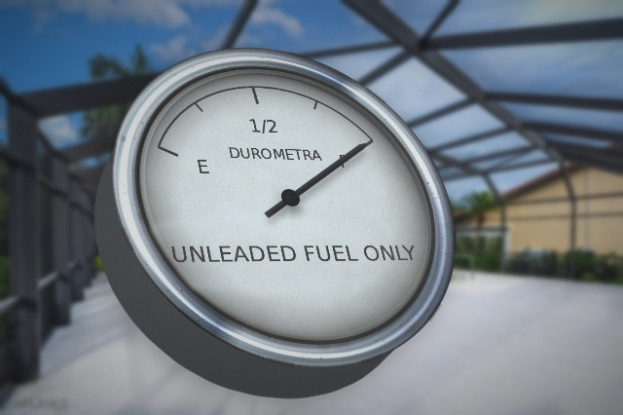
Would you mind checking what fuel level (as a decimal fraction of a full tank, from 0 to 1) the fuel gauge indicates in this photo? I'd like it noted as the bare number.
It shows 1
